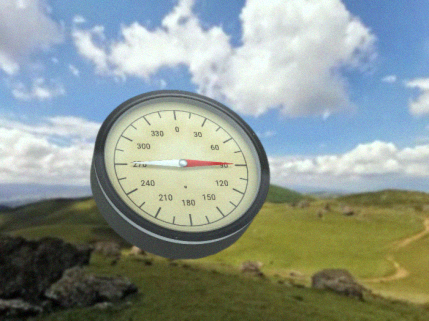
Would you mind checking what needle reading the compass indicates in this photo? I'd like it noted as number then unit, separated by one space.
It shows 90 °
